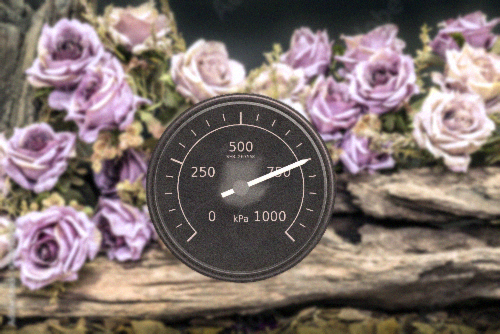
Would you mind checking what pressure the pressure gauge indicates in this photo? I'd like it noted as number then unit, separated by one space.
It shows 750 kPa
